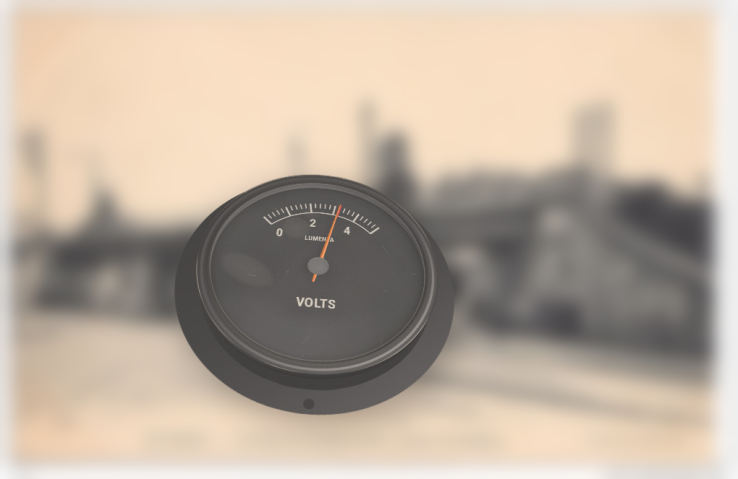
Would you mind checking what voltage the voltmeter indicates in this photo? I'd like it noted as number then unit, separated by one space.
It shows 3.2 V
